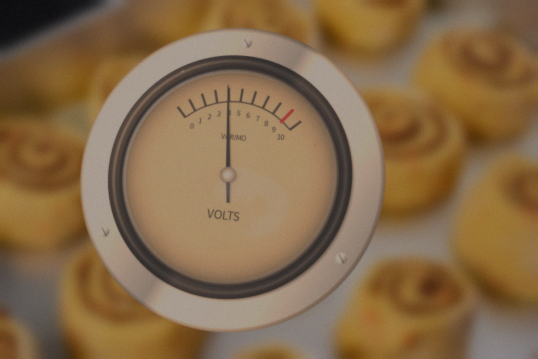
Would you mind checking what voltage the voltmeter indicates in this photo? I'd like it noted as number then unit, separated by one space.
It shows 4 V
